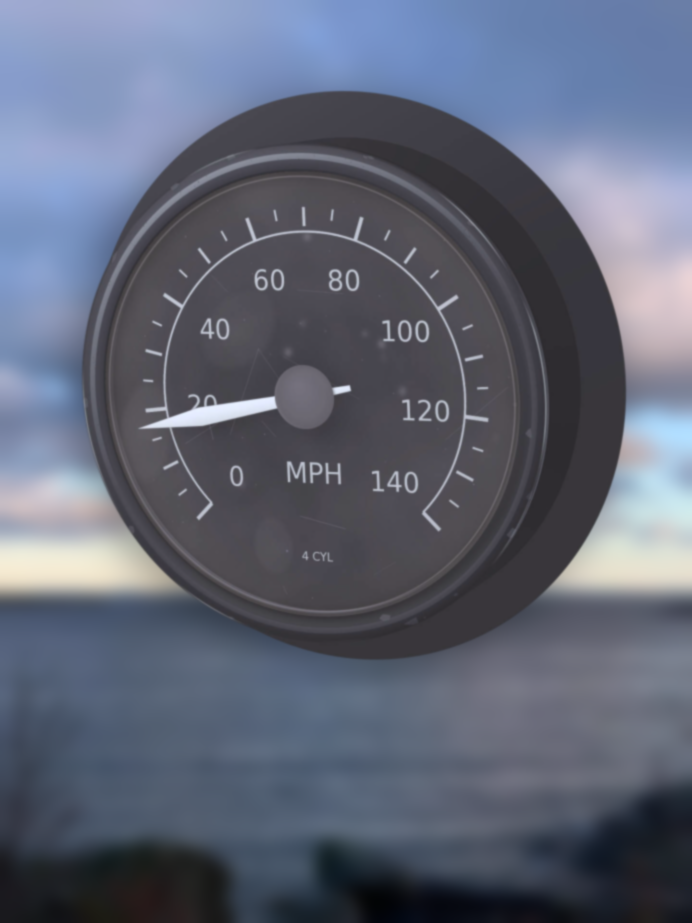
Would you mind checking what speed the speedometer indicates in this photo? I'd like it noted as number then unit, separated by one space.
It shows 17.5 mph
